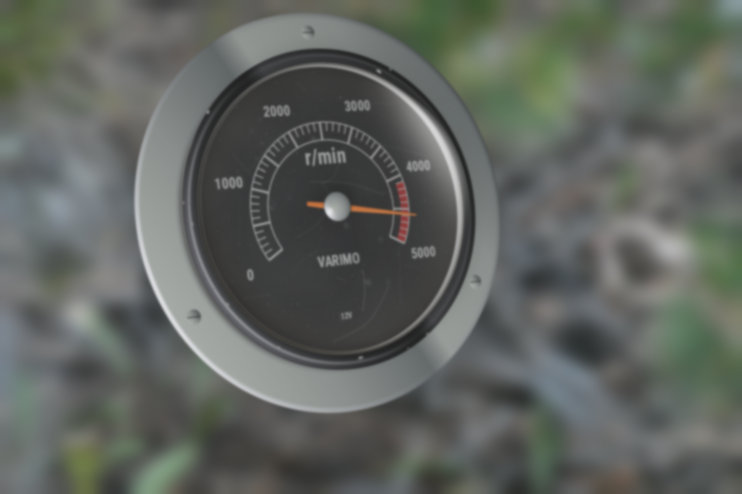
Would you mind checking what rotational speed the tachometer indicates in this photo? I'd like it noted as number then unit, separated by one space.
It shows 4600 rpm
